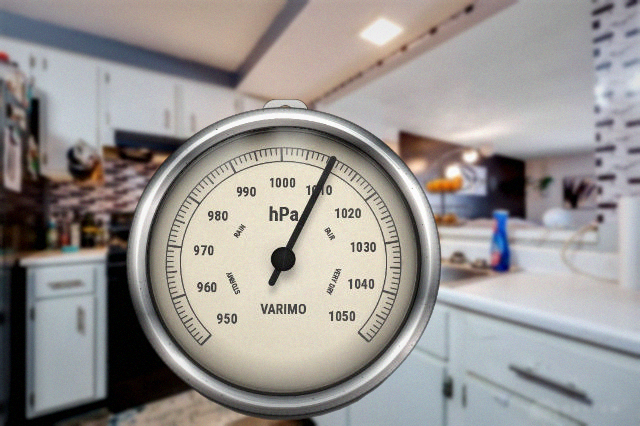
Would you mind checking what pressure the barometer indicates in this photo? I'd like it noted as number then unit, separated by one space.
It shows 1010 hPa
